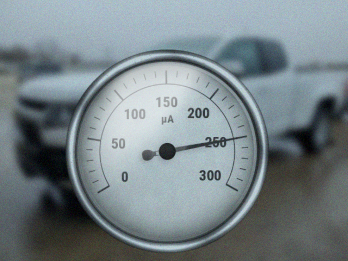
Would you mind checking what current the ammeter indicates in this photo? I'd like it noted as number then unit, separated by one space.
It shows 250 µA
